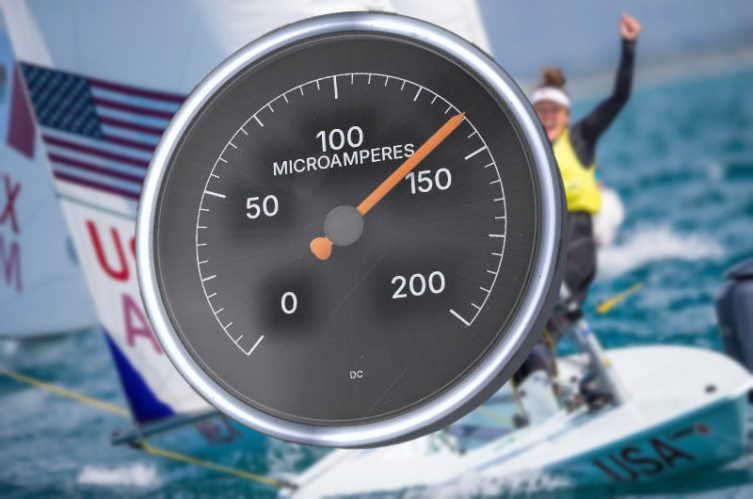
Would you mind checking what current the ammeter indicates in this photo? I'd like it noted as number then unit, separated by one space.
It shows 140 µA
